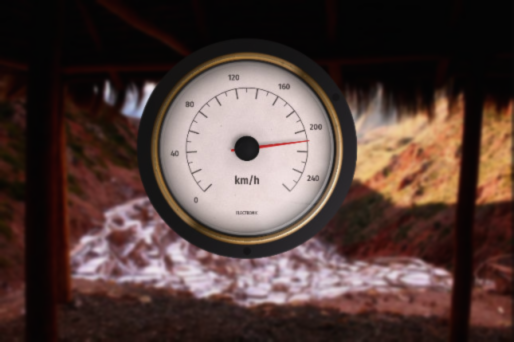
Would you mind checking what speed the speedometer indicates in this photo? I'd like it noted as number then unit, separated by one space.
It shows 210 km/h
